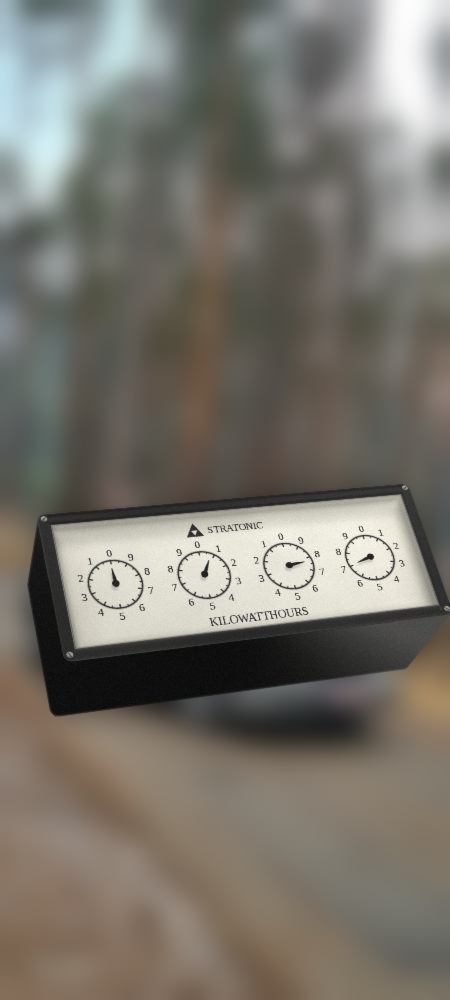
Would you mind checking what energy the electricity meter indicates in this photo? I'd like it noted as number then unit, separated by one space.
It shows 77 kWh
